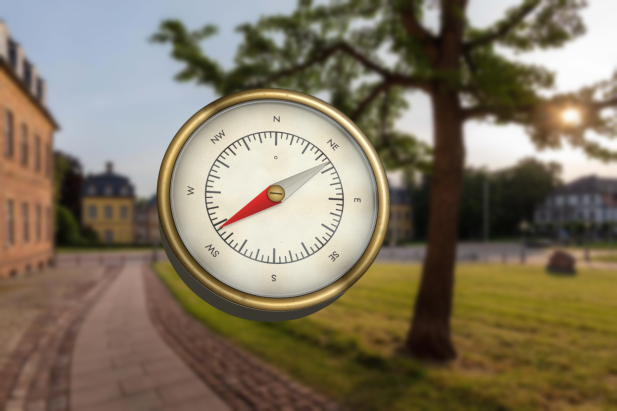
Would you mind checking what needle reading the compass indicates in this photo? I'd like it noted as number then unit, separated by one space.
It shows 235 °
